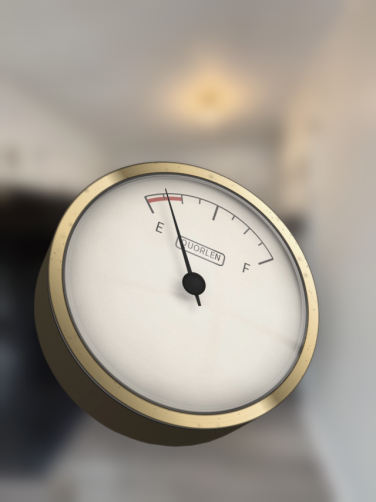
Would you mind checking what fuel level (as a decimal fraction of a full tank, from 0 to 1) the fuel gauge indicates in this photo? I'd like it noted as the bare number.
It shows 0.125
